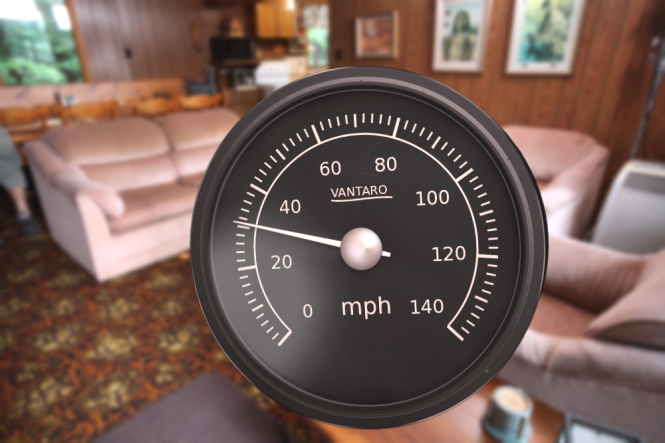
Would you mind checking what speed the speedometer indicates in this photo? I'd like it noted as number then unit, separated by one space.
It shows 31 mph
